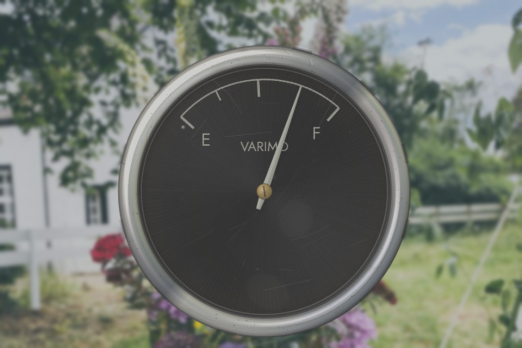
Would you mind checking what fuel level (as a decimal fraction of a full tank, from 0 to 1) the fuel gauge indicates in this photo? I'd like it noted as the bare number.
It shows 0.75
